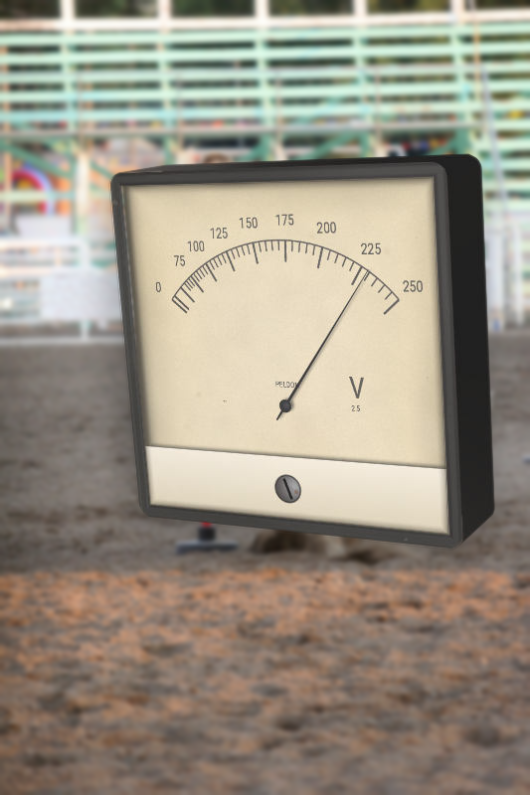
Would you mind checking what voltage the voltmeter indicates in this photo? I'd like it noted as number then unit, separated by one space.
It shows 230 V
